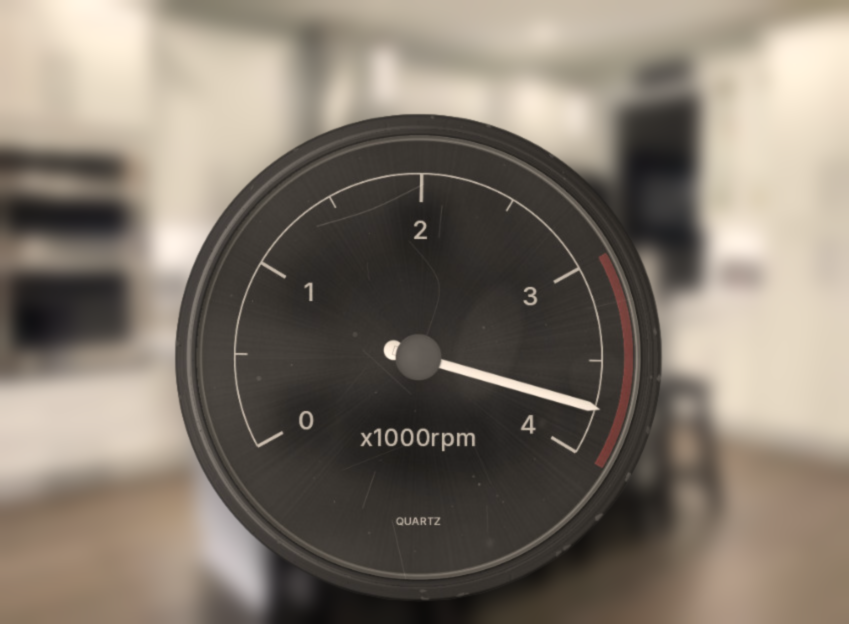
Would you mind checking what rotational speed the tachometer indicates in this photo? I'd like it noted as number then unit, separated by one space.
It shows 3750 rpm
